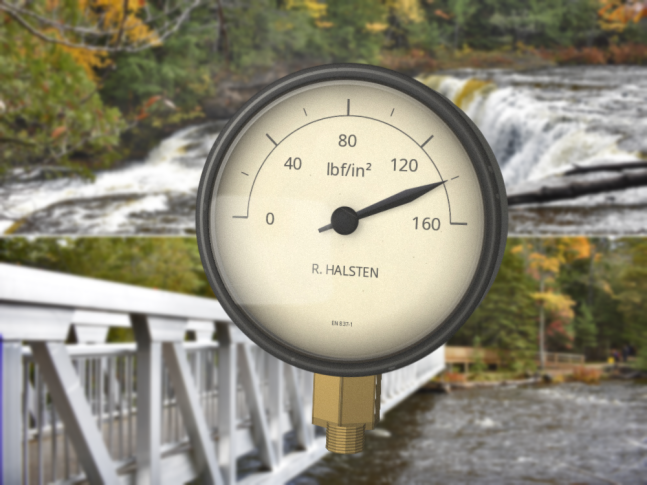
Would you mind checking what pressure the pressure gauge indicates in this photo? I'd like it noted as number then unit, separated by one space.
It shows 140 psi
